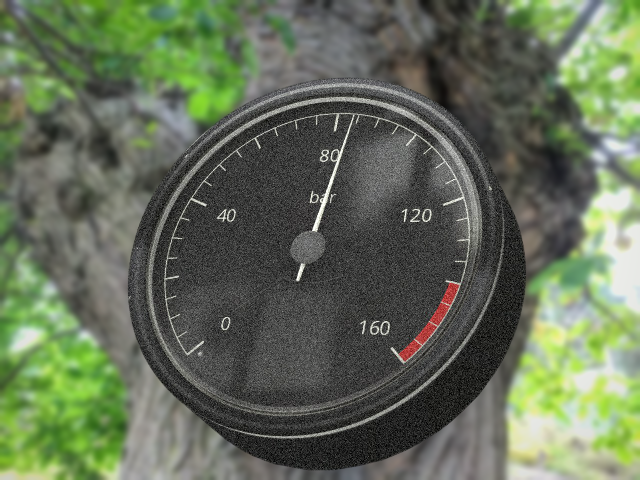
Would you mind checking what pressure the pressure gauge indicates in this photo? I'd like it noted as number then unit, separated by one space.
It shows 85 bar
